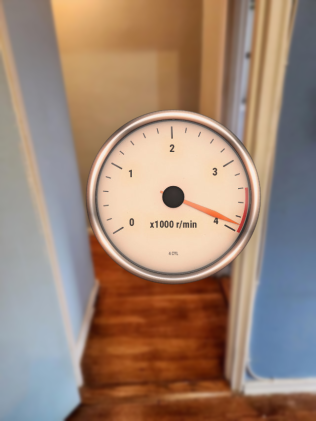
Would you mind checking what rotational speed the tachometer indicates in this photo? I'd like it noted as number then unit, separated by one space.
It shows 3900 rpm
